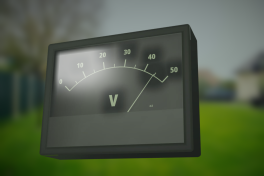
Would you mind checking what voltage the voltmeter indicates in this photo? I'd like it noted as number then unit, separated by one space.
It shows 45 V
